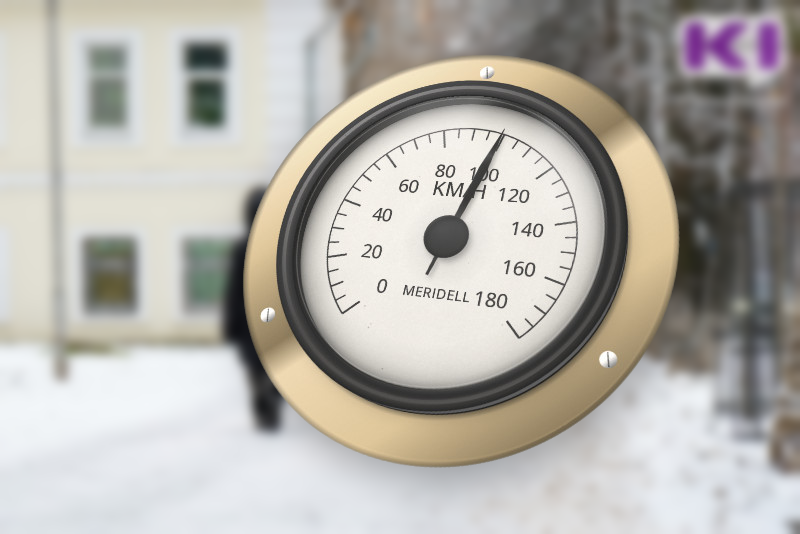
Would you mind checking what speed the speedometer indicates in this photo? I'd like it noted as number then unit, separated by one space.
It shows 100 km/h
